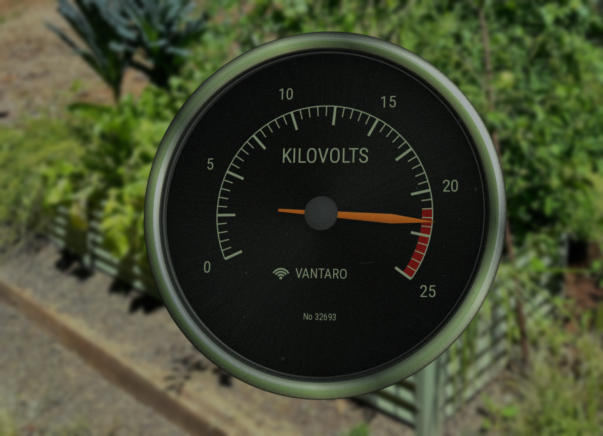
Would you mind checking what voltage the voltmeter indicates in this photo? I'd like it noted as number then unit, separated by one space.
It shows 21.75 kV
